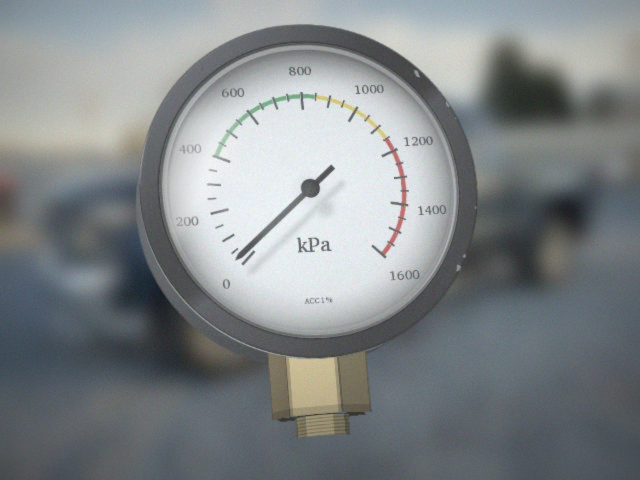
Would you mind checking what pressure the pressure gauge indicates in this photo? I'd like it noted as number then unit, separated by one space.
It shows 25 kPa
